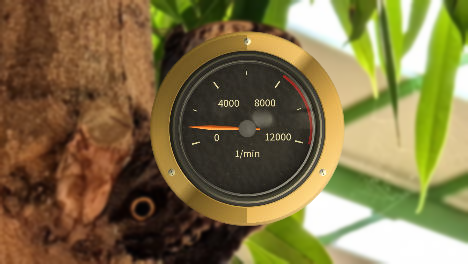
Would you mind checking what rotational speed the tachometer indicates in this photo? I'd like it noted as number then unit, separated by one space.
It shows 1000 rpm
